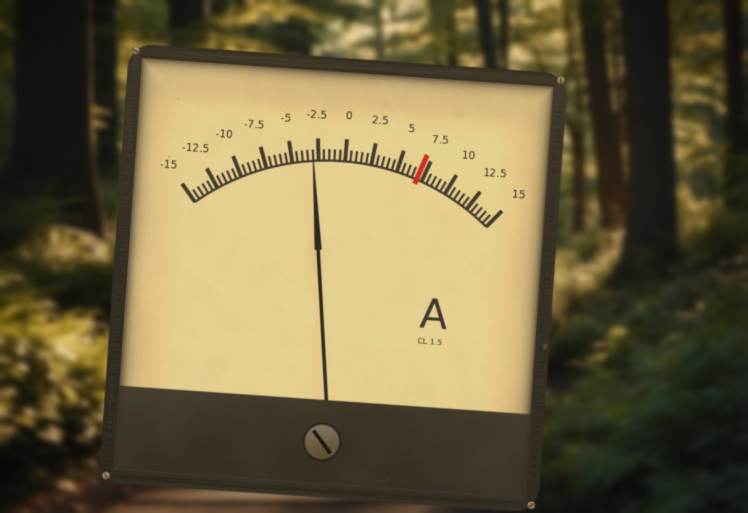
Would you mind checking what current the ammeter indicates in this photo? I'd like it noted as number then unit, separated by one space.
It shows -3 A
